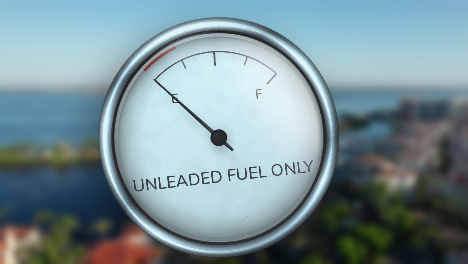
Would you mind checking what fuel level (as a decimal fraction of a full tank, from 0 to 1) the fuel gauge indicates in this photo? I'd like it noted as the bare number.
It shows 0
